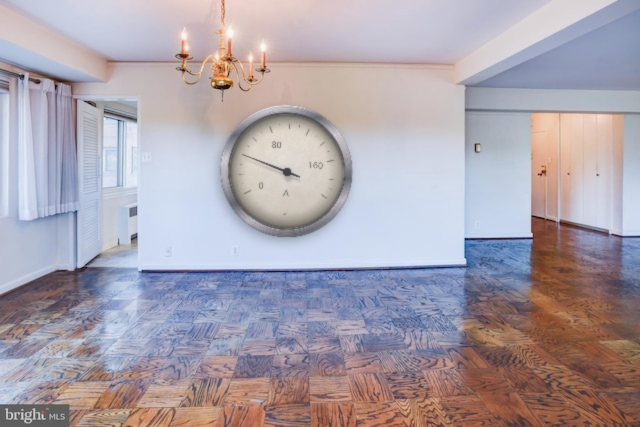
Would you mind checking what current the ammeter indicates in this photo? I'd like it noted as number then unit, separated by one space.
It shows 40 A
